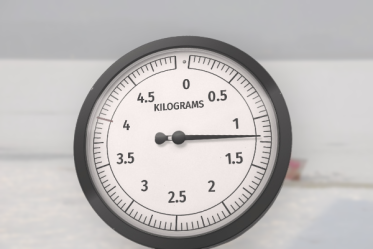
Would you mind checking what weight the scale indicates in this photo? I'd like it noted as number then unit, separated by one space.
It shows 1.2 kg
